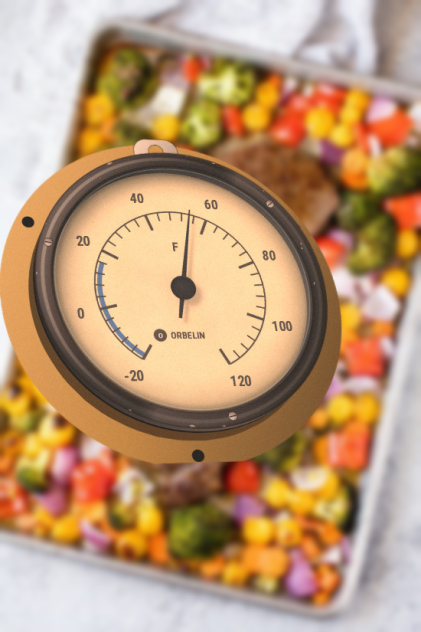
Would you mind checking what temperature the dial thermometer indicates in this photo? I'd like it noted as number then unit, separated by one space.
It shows 54 °F
